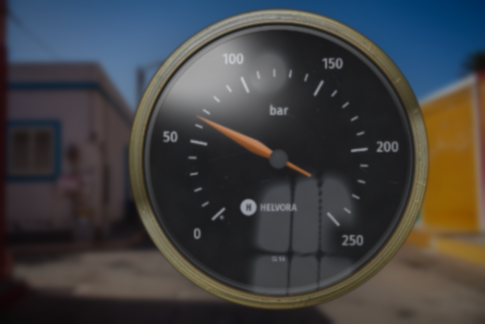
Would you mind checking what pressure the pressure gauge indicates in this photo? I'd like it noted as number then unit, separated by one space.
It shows 65 bar
